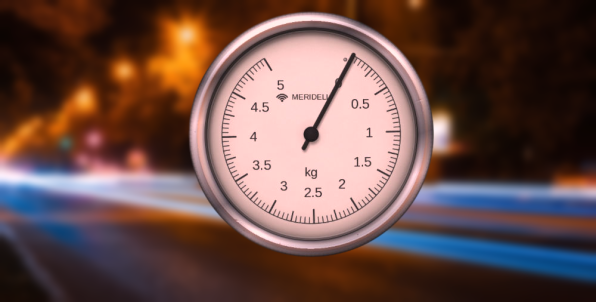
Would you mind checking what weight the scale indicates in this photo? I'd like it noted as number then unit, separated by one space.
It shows 0 kg
